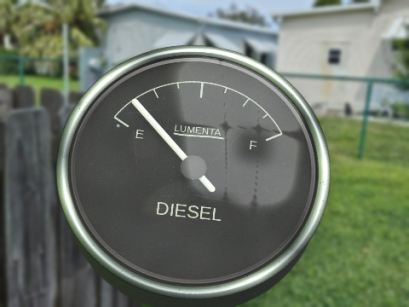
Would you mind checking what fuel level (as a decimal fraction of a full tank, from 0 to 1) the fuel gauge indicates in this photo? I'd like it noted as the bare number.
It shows 0.125
